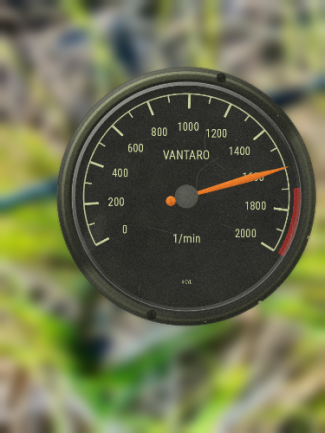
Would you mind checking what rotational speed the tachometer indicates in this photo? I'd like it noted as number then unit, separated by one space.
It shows 1600 rpm
